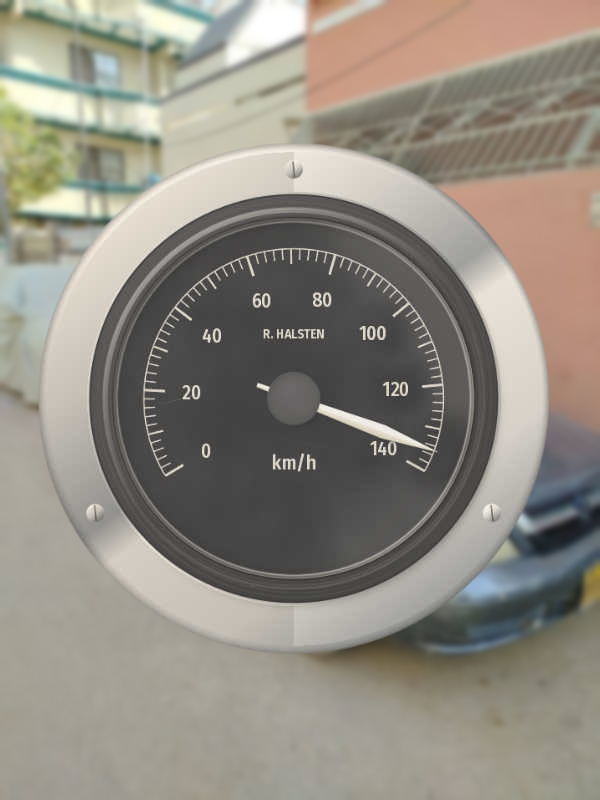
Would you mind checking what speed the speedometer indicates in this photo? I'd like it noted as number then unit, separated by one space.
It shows 135 km/h
